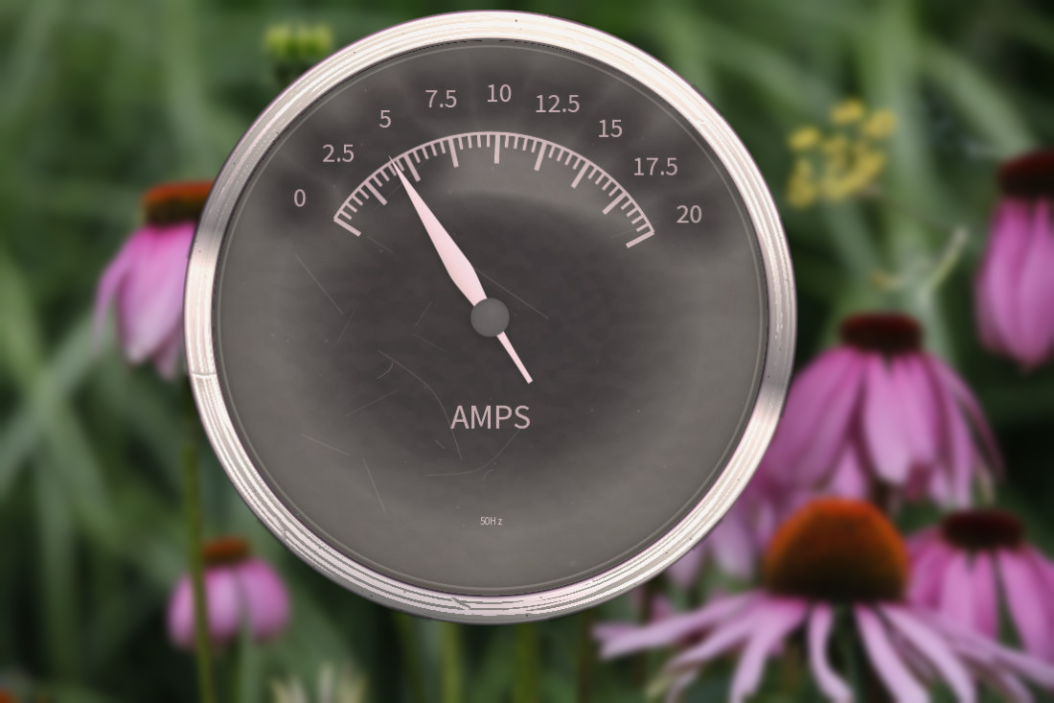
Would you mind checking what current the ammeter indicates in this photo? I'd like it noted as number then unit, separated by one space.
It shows 4.25 A
